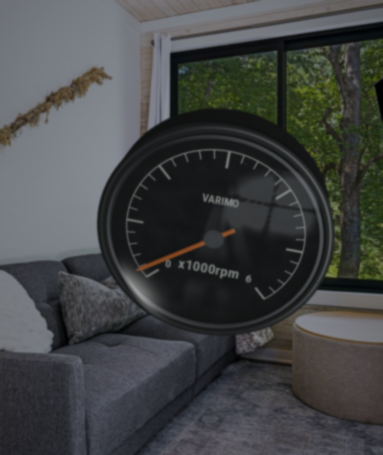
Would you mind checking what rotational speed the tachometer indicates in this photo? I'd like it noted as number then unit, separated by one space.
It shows 200 rpm
